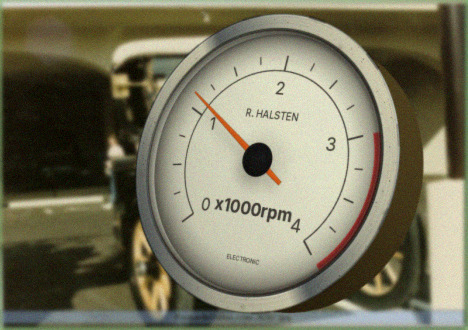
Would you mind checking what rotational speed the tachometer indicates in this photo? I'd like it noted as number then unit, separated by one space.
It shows 1125 rpm
